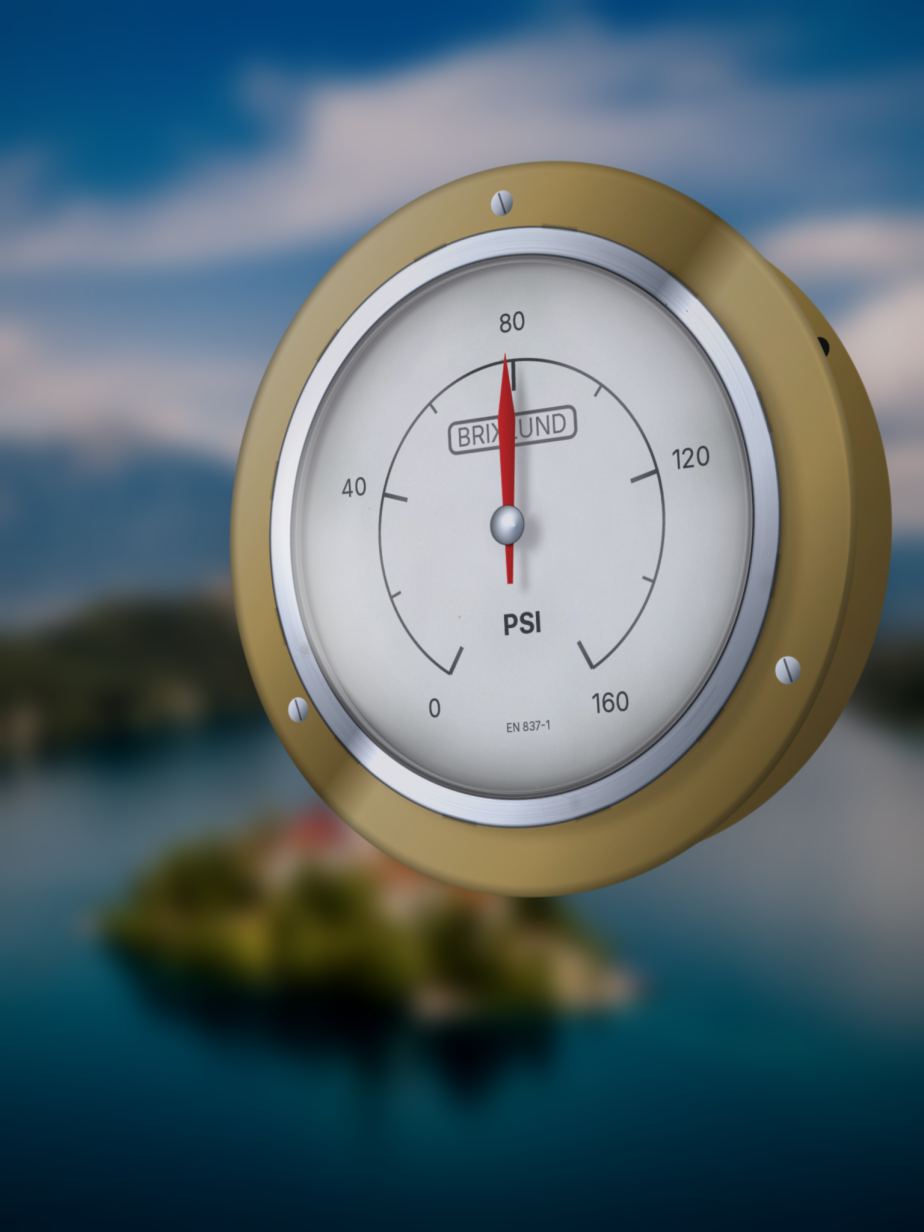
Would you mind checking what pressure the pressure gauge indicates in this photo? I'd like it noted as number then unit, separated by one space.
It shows 80 psi
